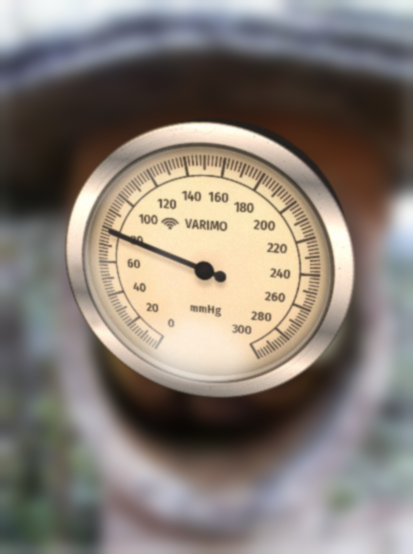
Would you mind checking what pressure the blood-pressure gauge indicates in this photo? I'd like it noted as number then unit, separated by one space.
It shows 80 mmHg
